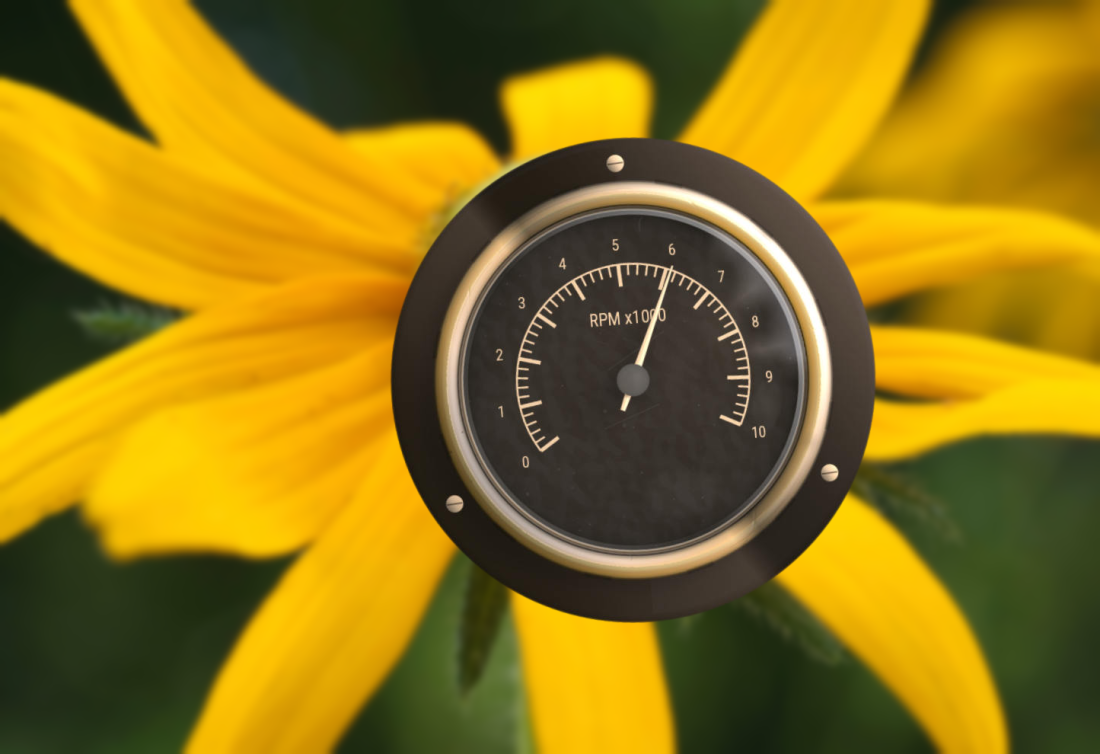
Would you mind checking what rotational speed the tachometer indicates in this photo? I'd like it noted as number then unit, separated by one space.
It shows 6100 rpm
